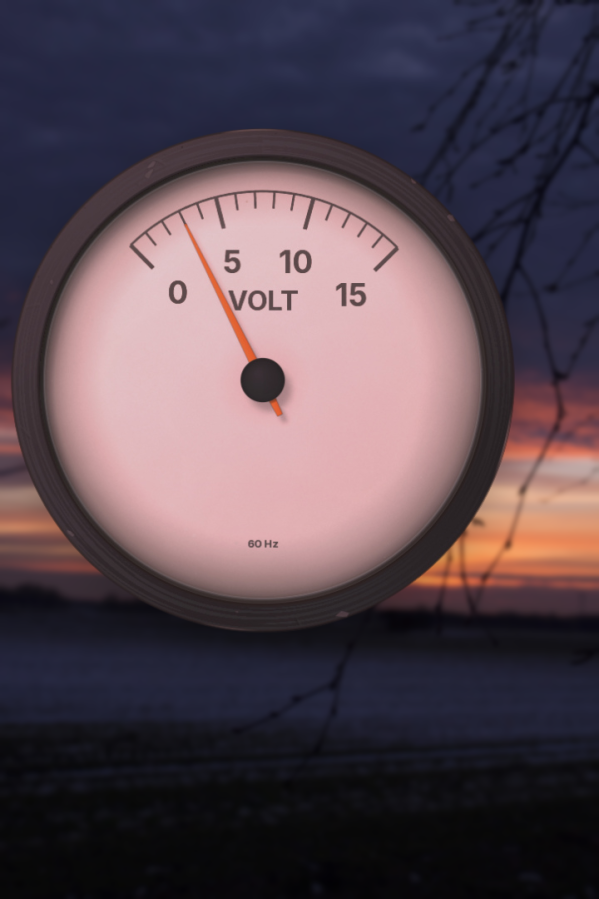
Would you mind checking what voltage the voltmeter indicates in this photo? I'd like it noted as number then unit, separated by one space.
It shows 3 V
